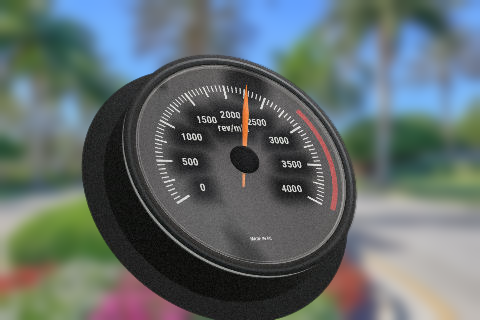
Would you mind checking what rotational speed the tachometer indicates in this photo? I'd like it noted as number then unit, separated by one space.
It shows 2250 rpm
